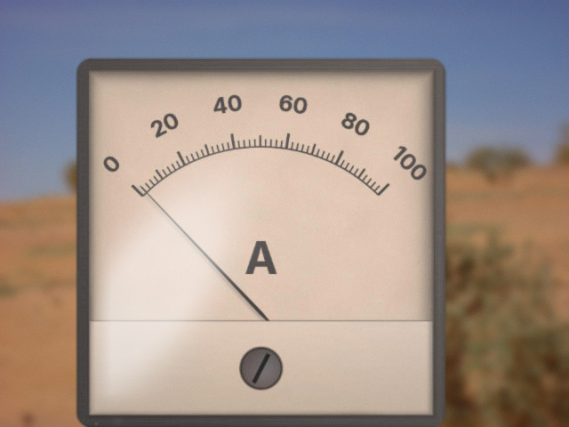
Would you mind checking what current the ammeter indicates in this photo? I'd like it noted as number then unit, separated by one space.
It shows 2 A
